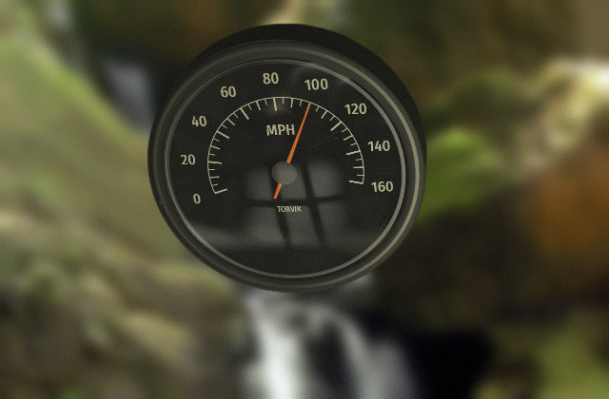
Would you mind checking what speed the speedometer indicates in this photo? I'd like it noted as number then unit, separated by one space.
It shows 100 mph
